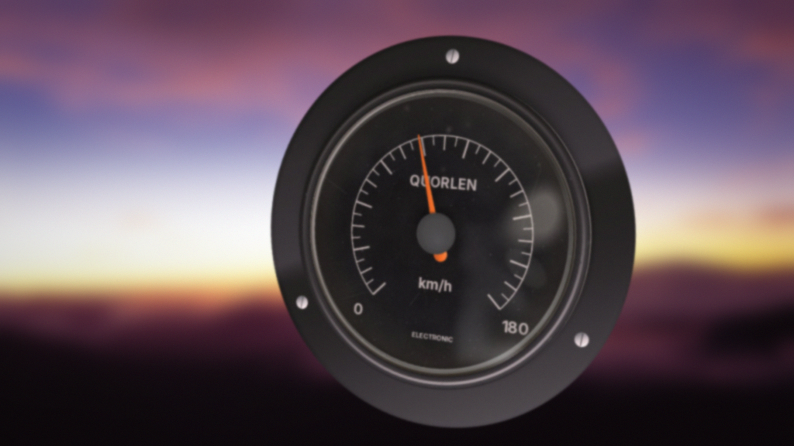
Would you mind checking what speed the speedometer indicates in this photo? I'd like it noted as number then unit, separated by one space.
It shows 80 km/h
